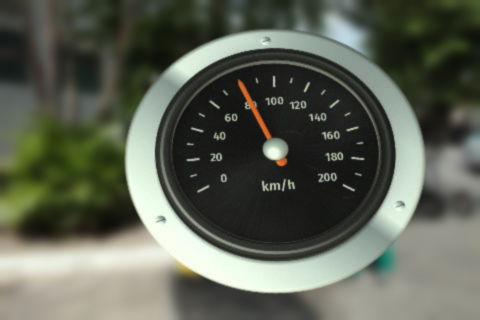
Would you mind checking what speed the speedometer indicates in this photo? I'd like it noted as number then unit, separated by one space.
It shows 80 km/h
